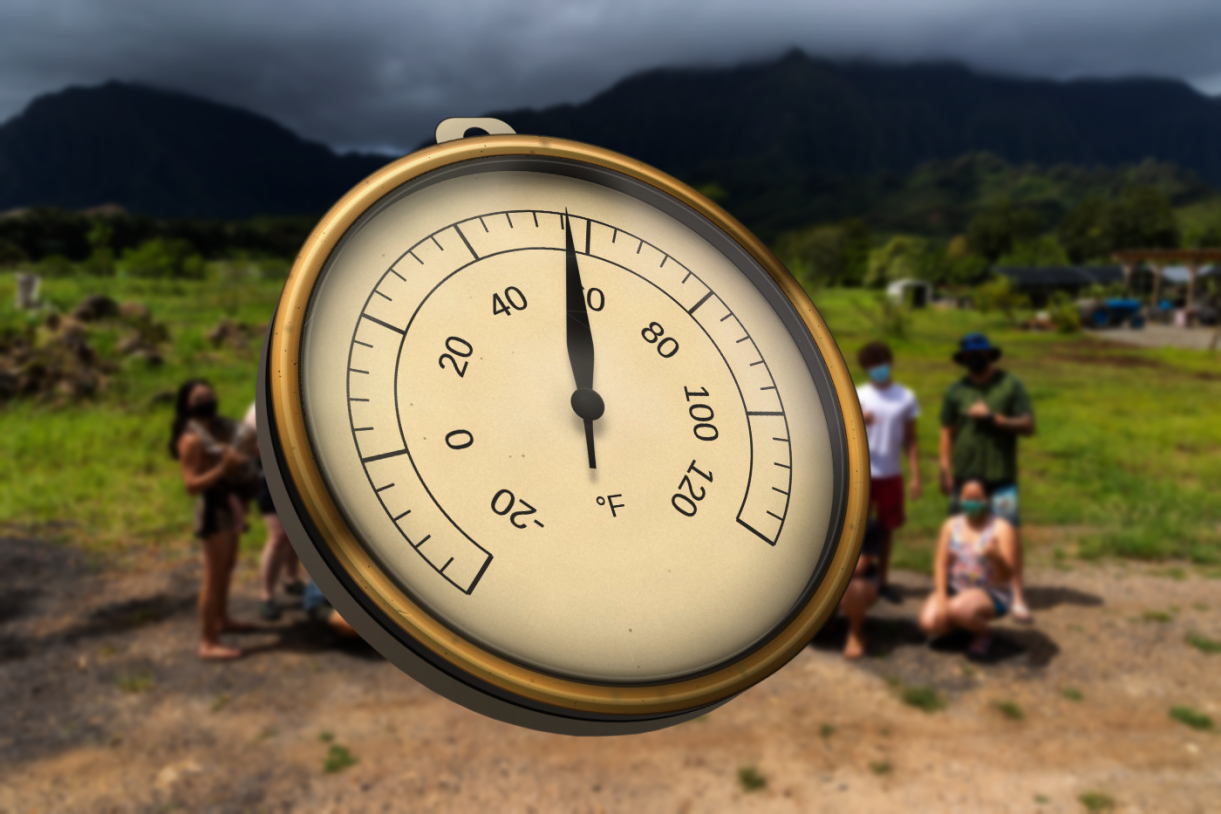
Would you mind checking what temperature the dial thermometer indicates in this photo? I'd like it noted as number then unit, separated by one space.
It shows 56 °F
